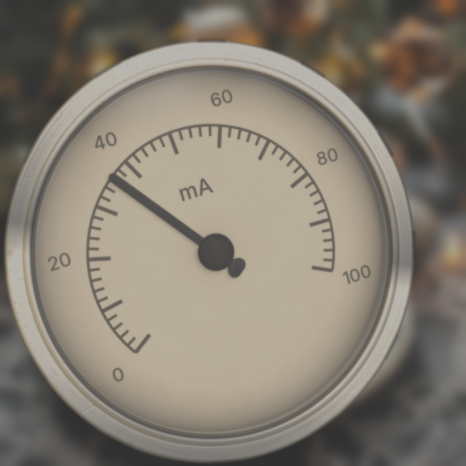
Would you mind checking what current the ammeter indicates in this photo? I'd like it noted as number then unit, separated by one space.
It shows 36 mA
